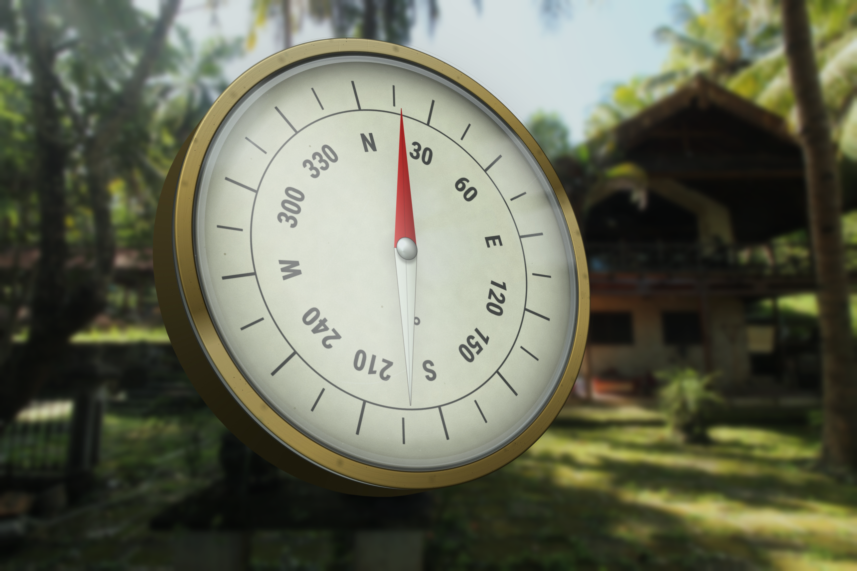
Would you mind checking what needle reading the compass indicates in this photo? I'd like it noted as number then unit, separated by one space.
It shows 15 °
